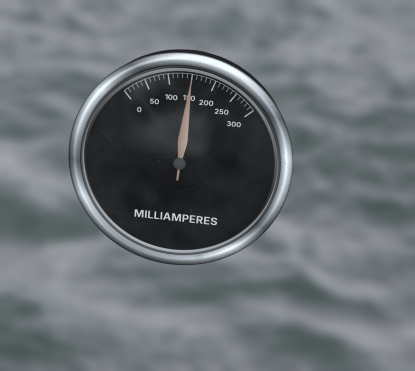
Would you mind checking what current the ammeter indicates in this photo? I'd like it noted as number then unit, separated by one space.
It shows 150 mA
